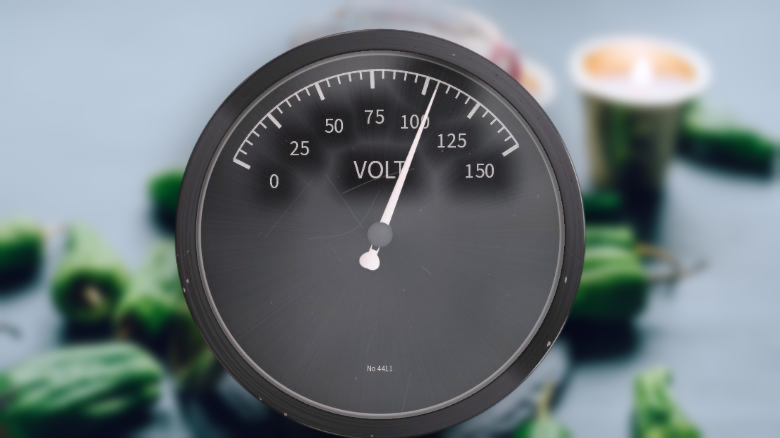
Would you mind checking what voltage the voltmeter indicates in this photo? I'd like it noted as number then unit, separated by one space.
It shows 105 V
